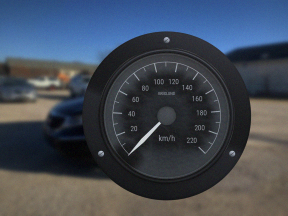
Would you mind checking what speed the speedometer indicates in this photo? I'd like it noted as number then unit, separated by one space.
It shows 0 km/h
